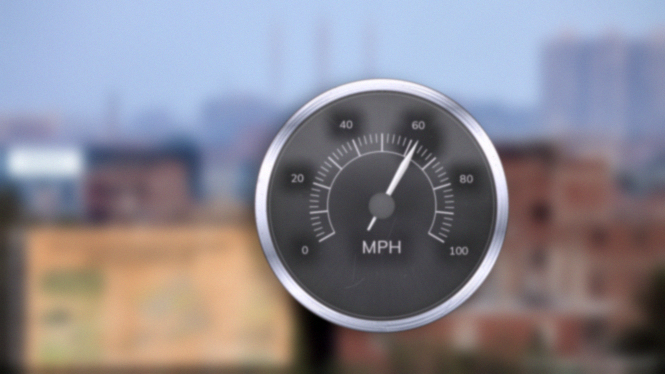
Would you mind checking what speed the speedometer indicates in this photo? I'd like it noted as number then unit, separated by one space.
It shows 62 mph
